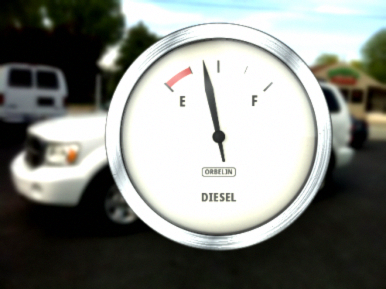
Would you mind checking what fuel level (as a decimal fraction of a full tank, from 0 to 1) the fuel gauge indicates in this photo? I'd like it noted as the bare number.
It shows 0.375
